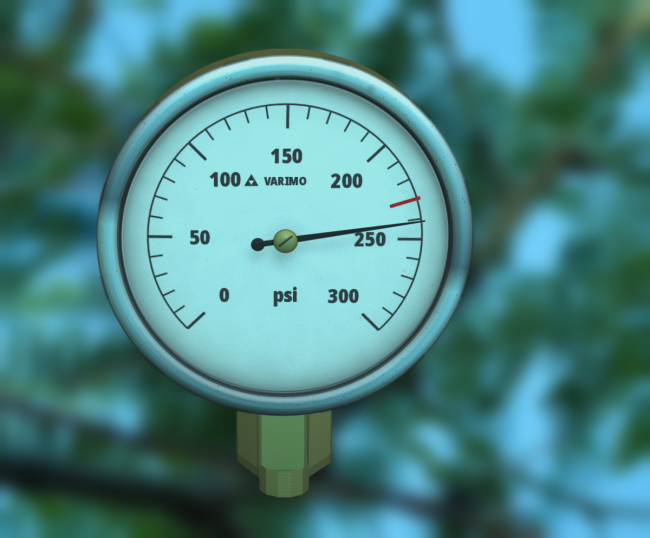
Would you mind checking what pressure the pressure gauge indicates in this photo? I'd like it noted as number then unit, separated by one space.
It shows 240 psi
